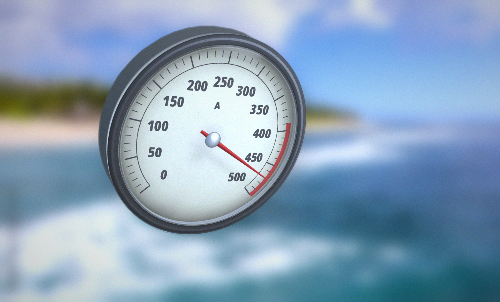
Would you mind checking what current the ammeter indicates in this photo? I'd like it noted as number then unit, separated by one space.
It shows 470 A
